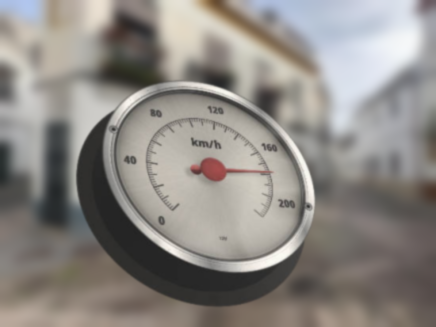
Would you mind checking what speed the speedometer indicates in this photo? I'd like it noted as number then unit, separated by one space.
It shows 180 km/h
